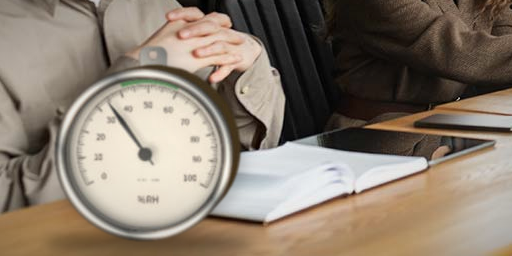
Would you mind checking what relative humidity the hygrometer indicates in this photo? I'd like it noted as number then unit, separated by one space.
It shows 35 %
